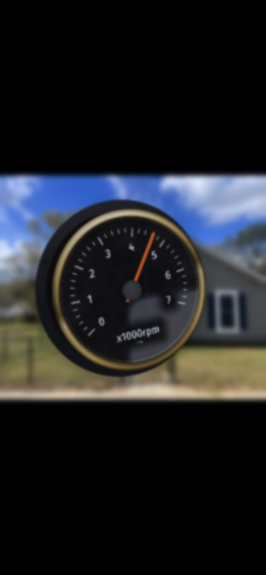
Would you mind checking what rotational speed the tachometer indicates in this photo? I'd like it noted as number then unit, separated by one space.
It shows 4600 rpm
